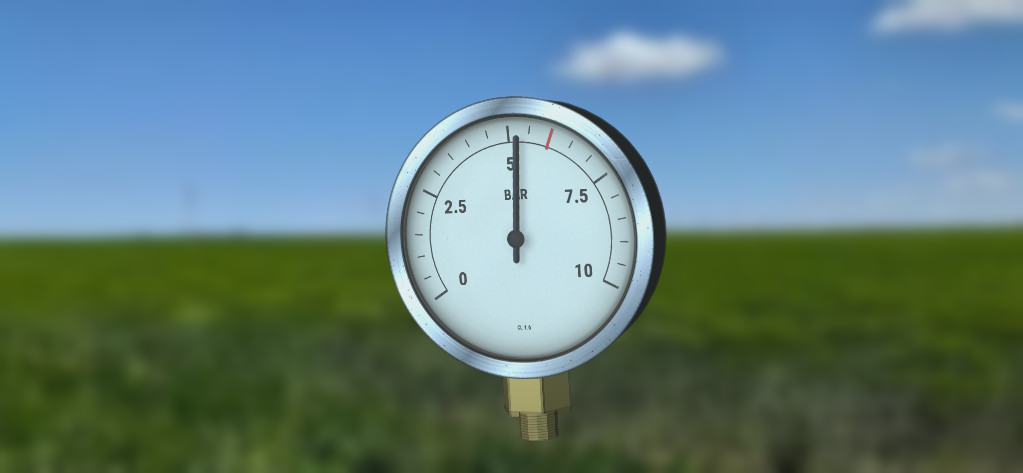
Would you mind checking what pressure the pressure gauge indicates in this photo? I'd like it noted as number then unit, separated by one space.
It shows 5.25 bar
